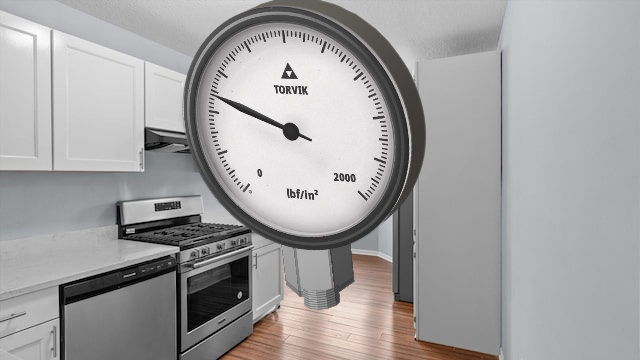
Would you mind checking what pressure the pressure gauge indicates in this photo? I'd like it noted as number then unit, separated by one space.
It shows 500 psi
